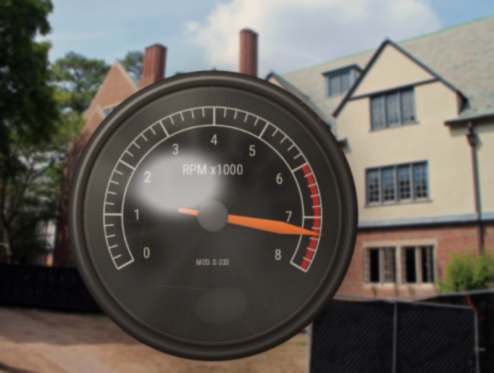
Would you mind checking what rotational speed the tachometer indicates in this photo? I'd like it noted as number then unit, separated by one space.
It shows 7300 rpm
